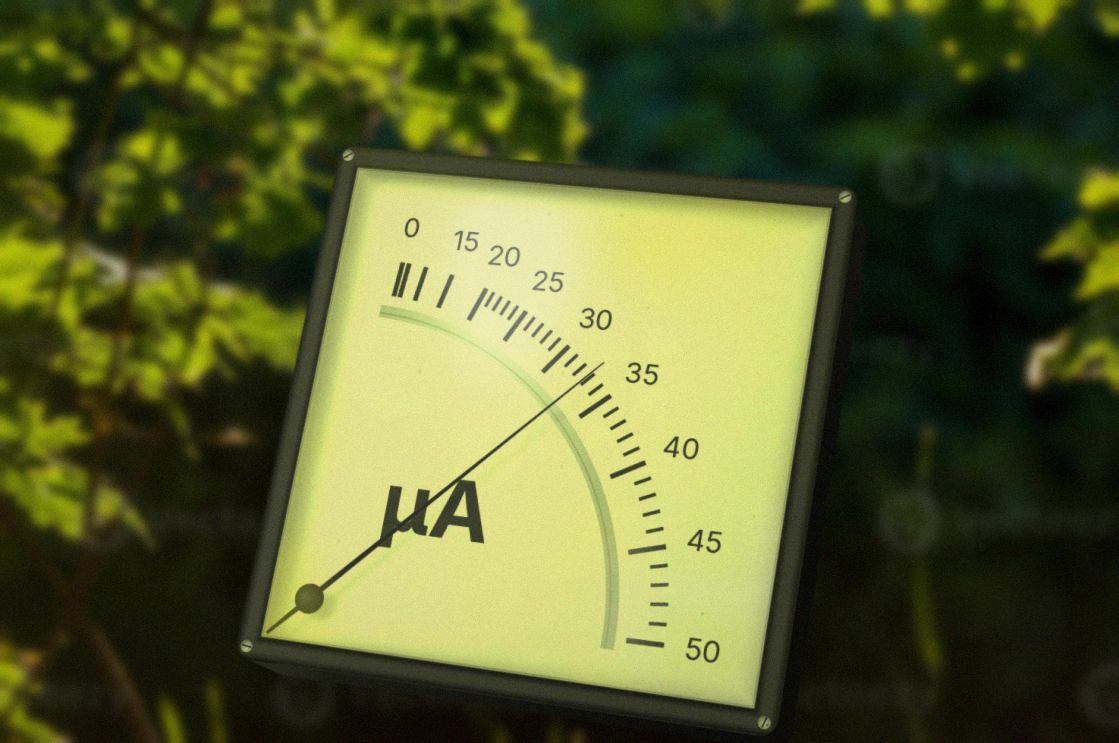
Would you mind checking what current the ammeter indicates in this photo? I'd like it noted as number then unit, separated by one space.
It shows 33 µA
